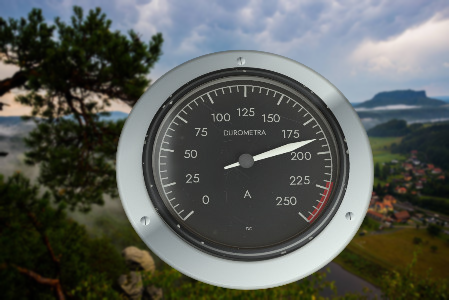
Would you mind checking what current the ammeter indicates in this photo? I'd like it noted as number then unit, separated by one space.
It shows 190 A
